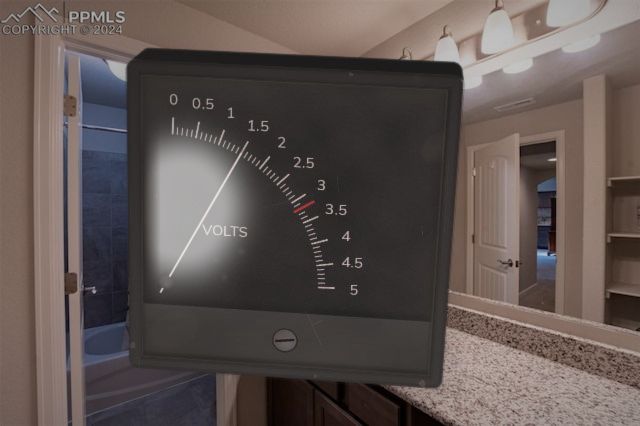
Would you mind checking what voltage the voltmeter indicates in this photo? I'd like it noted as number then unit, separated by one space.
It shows 1.5 V
